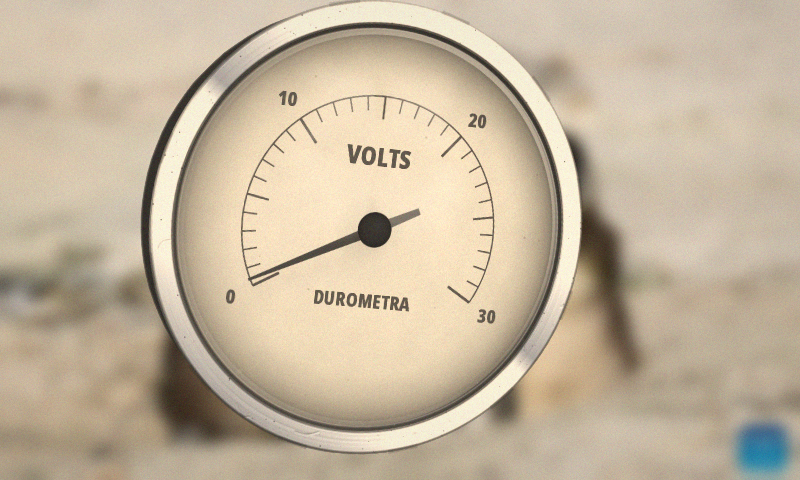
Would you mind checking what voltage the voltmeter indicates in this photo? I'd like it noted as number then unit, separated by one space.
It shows 0.5 V
